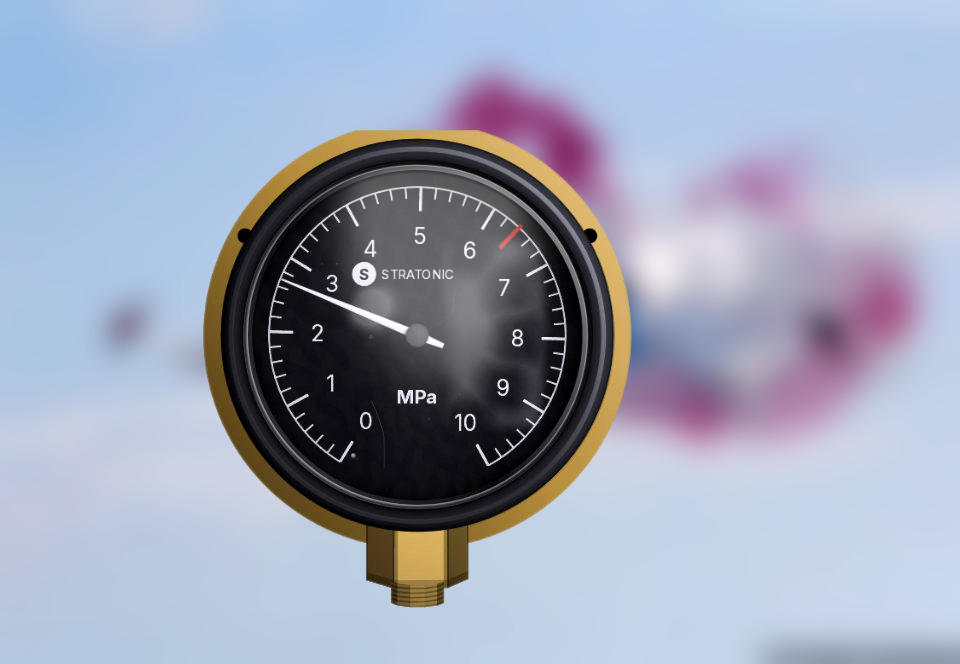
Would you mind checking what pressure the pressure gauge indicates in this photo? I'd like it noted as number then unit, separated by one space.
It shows 2.7 MPa
